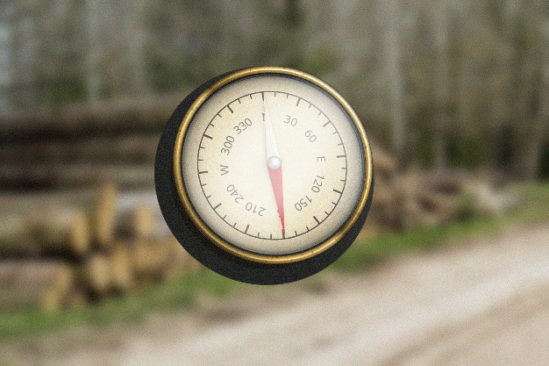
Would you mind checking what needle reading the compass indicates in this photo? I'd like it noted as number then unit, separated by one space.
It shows 180 °
